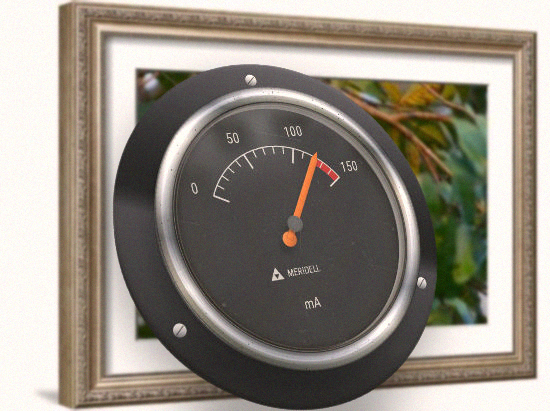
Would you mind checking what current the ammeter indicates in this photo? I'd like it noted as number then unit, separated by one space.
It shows 120 mA
